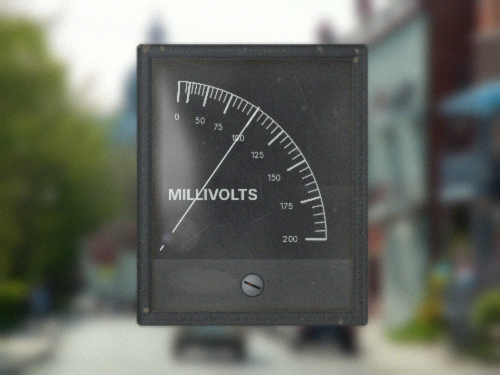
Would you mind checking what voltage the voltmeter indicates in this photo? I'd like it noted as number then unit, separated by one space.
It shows 100 mV
